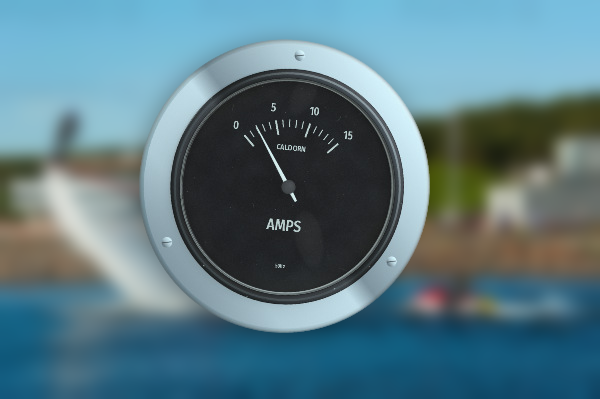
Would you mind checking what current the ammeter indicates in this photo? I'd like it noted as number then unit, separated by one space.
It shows 2 A
